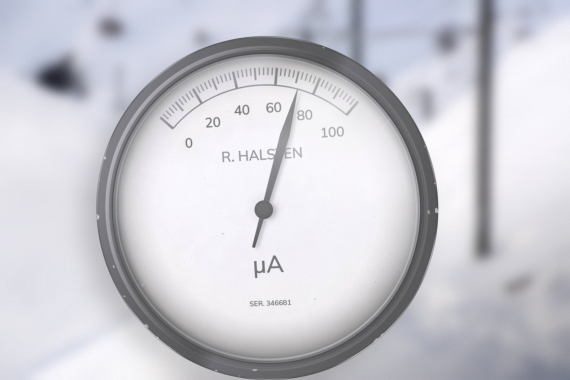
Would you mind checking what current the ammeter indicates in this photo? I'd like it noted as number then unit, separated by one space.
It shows 72 µA
